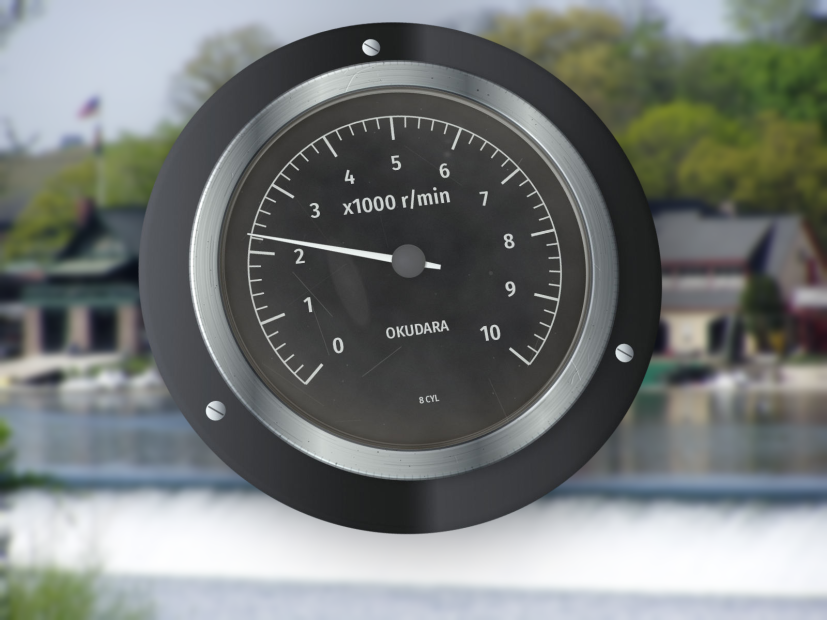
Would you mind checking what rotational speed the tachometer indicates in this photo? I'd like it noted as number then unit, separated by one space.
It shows 2200 rpm
